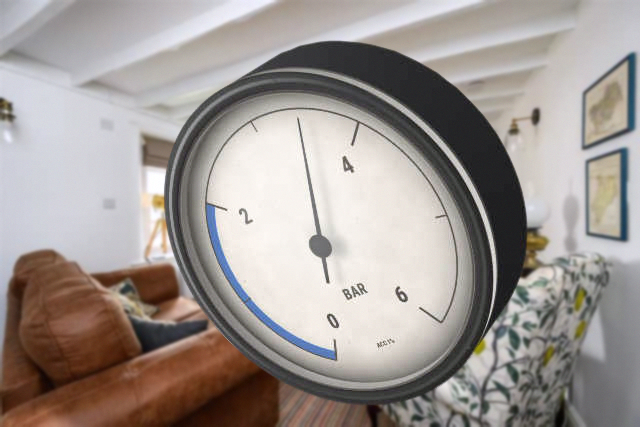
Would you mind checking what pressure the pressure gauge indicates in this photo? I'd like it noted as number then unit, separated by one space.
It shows 3.5 bar
